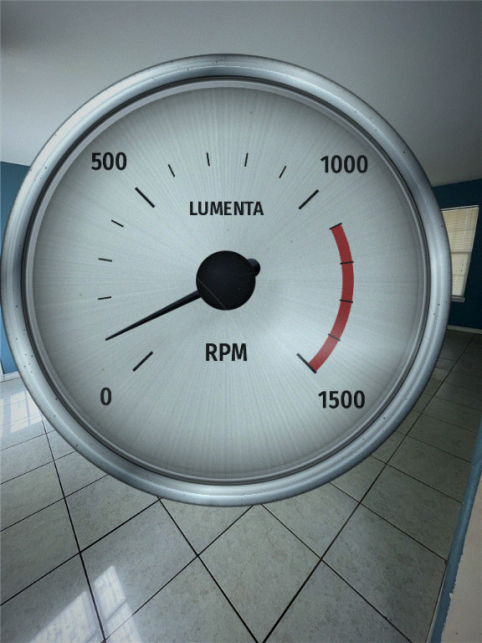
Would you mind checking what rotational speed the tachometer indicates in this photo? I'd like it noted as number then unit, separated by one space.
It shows 100 rpm
